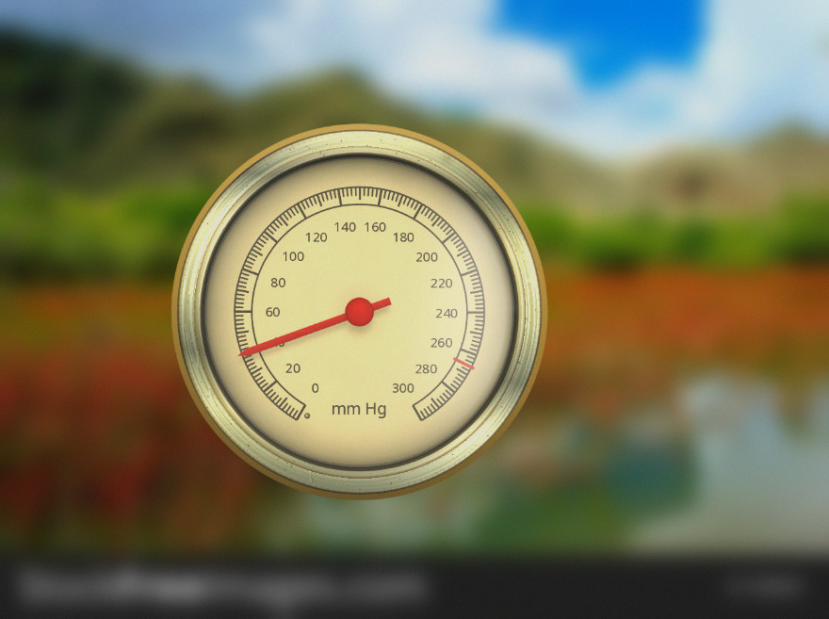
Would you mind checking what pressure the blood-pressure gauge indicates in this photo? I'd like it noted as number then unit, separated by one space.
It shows 40 mmHg
